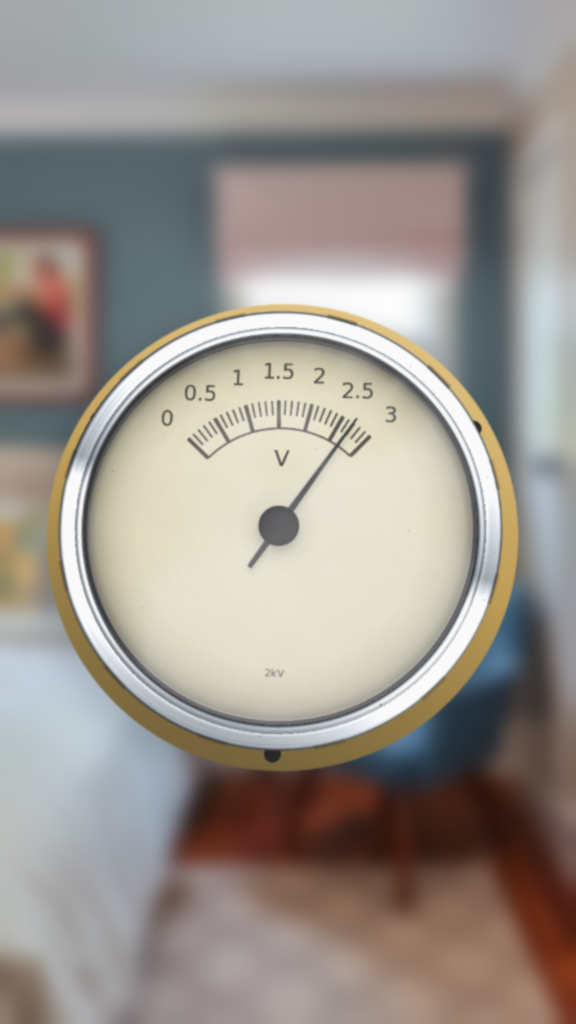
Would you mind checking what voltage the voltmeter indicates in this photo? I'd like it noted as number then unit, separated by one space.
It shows 2.7 V
